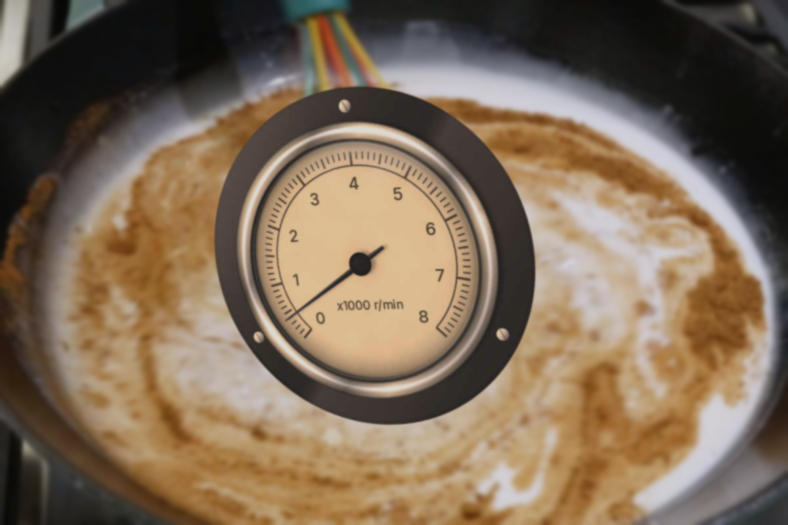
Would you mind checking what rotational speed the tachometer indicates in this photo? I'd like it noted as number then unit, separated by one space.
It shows 400 rpm
